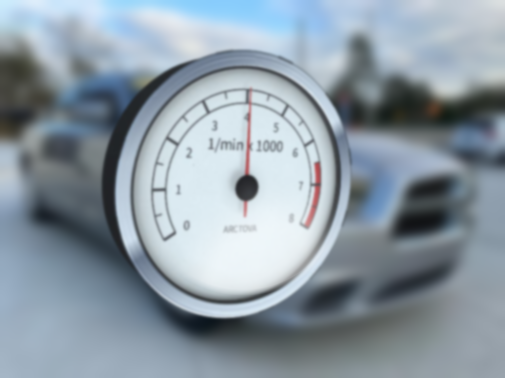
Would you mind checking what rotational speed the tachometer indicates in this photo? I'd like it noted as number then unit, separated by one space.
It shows 4000 rpm
